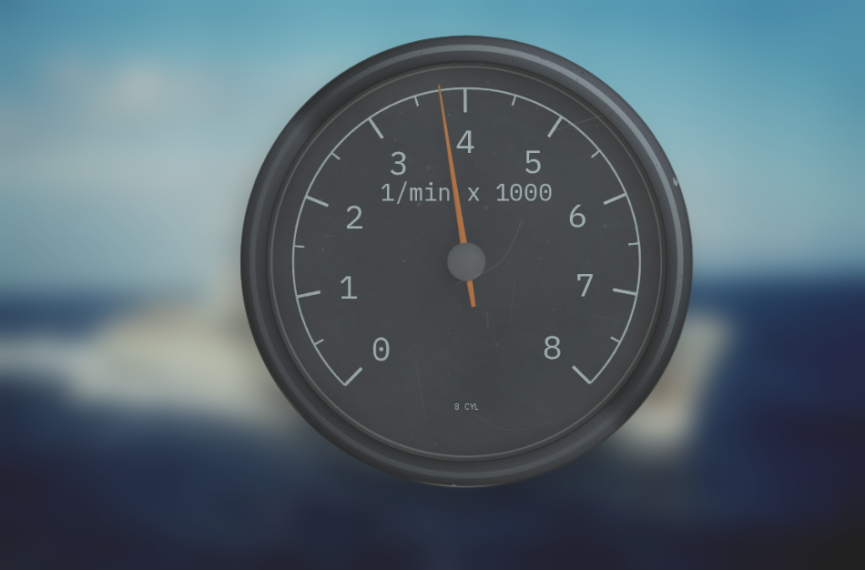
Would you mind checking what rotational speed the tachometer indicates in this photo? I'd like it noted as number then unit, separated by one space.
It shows 3750 rpm
